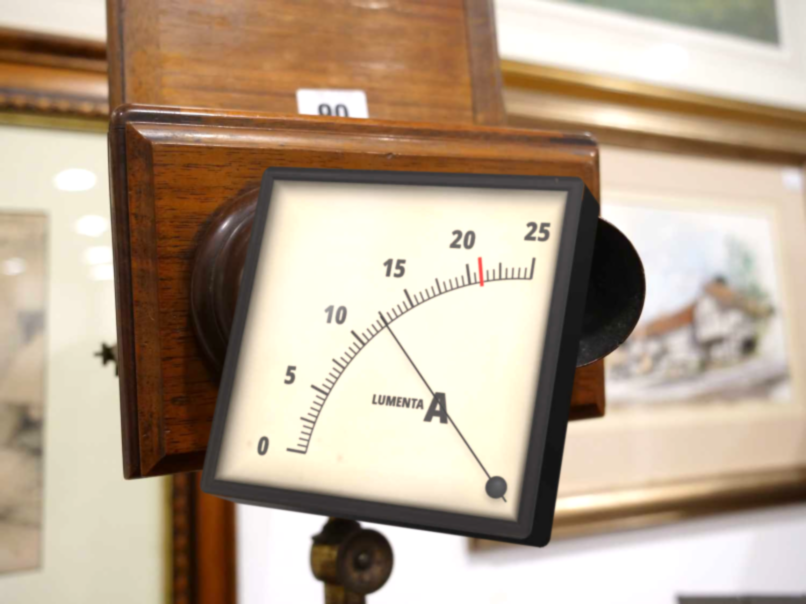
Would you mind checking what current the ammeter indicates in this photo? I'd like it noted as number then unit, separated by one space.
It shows 12.5 A
